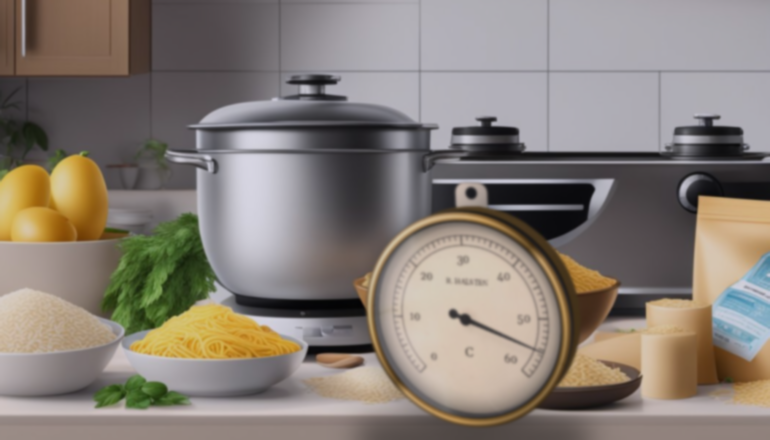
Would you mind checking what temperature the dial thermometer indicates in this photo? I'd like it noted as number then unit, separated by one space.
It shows 55 °C
